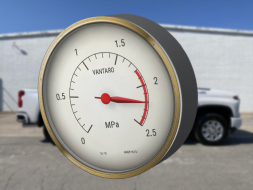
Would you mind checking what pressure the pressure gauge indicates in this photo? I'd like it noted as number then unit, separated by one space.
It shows 2.2 MPa
